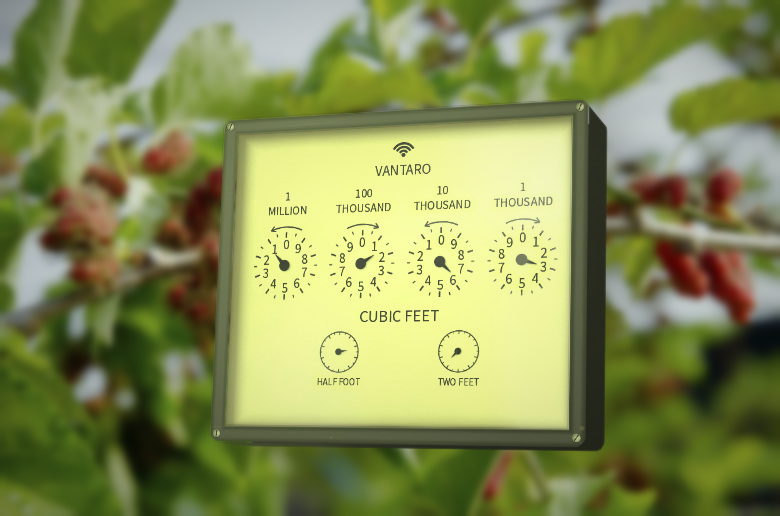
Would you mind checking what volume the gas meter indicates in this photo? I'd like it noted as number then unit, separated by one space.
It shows 116300 ft³
